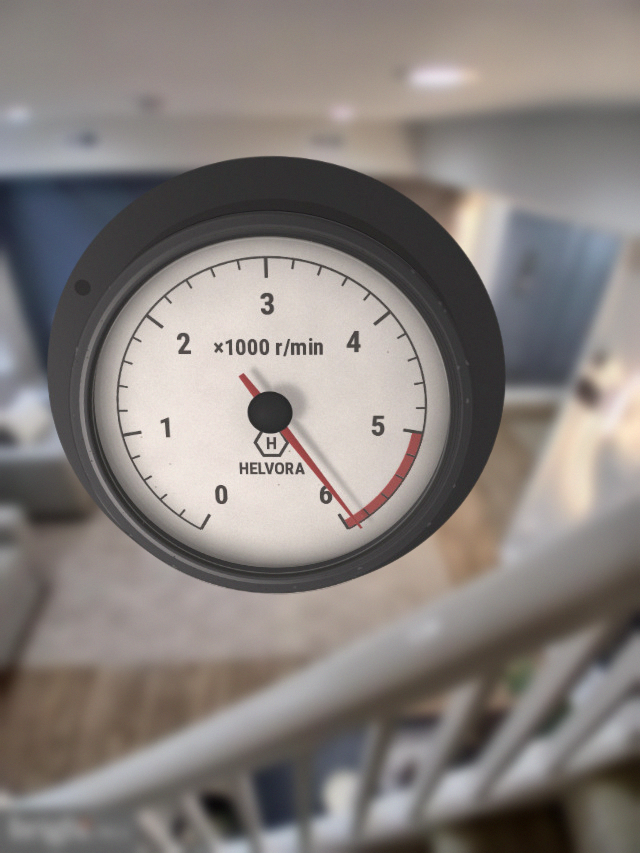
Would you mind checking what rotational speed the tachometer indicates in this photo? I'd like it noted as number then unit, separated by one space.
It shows 5900 rpm
